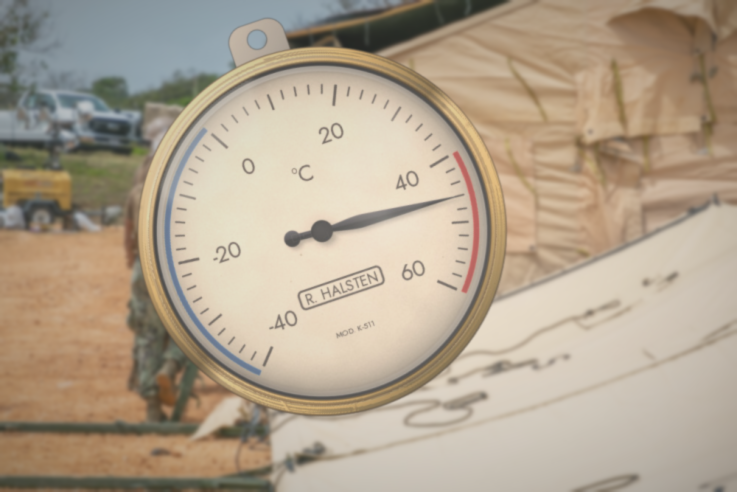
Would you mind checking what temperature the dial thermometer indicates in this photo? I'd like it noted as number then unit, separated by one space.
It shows 46 °C
